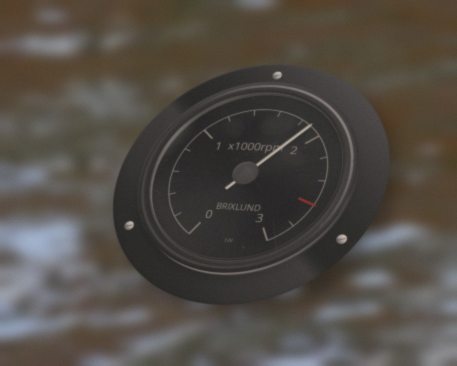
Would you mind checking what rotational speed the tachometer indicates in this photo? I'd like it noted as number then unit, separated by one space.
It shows 1900 rpm
